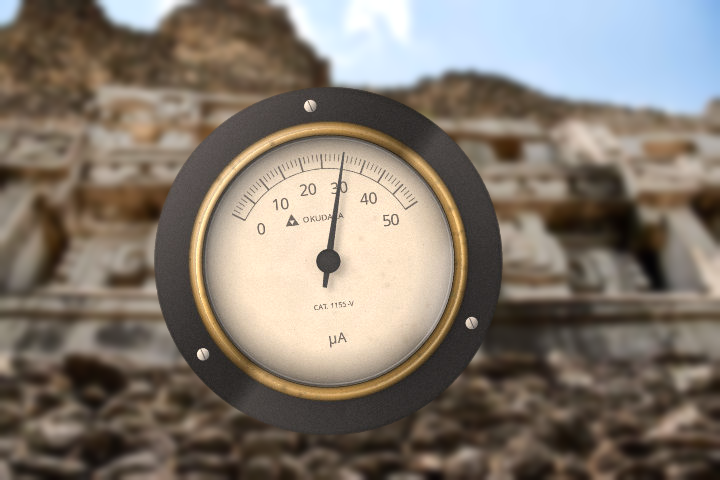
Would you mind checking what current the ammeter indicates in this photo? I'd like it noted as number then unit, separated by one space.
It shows 30 µA
